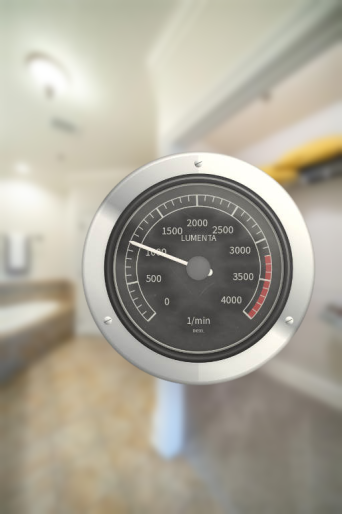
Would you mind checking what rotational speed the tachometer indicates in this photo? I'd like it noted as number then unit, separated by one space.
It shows 1000 rpm
